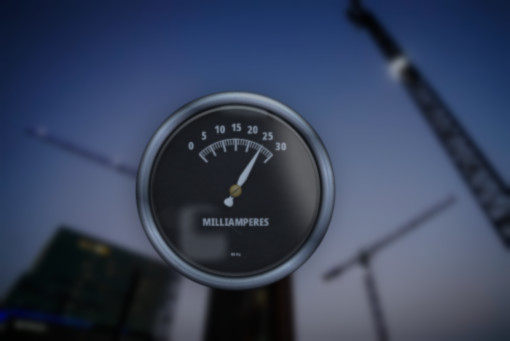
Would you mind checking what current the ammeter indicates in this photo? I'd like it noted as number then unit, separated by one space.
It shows 25 mA
